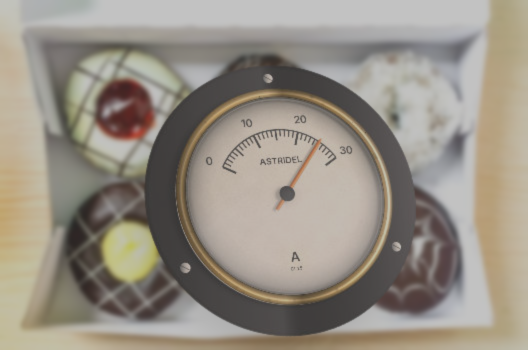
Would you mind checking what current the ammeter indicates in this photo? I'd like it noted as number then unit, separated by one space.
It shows 25 A
